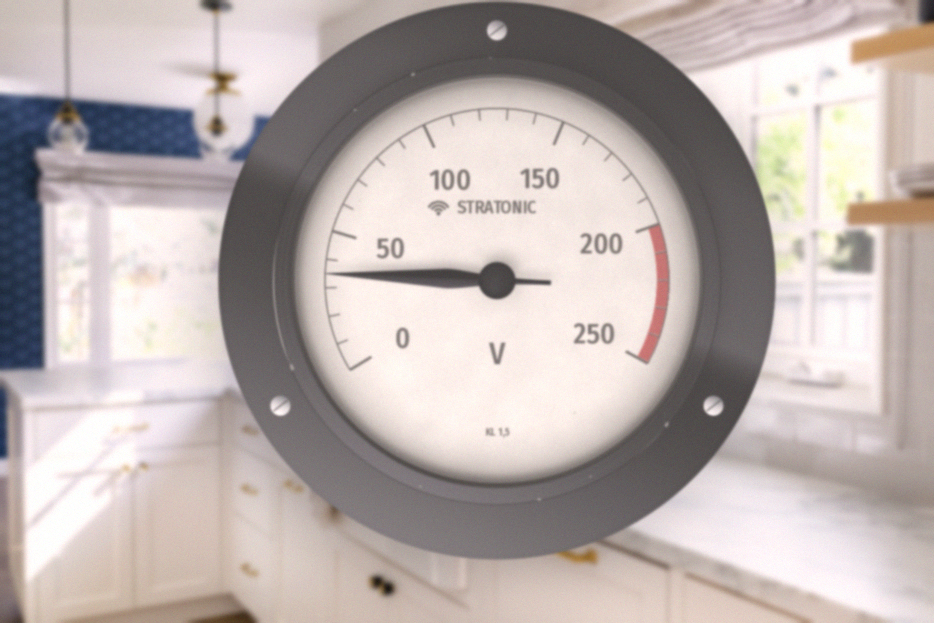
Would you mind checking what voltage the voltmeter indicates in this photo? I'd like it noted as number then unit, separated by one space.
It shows 35 V
